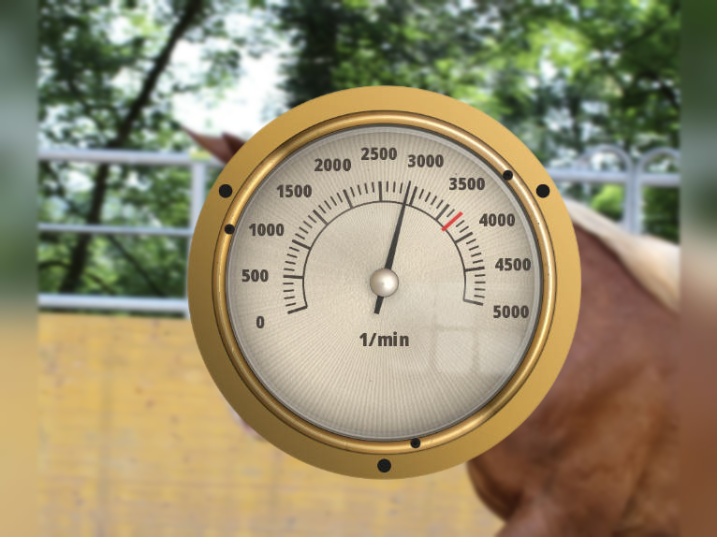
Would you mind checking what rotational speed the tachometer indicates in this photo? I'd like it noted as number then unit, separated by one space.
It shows 2900 rpm
